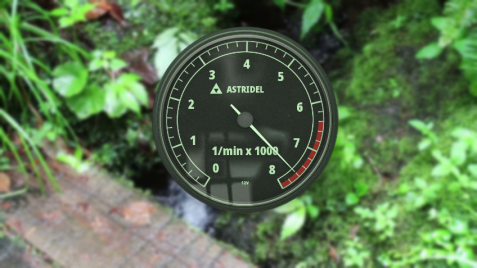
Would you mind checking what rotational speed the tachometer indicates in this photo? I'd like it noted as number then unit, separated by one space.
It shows 7600 rpm
